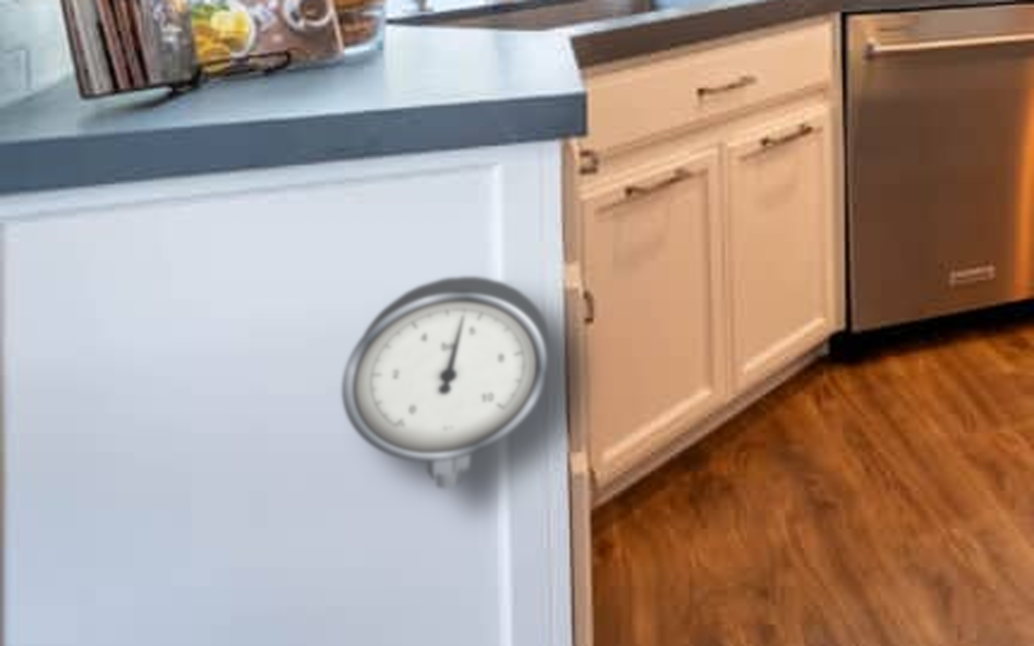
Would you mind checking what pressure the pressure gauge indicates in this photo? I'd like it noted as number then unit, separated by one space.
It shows 5.5 bar
